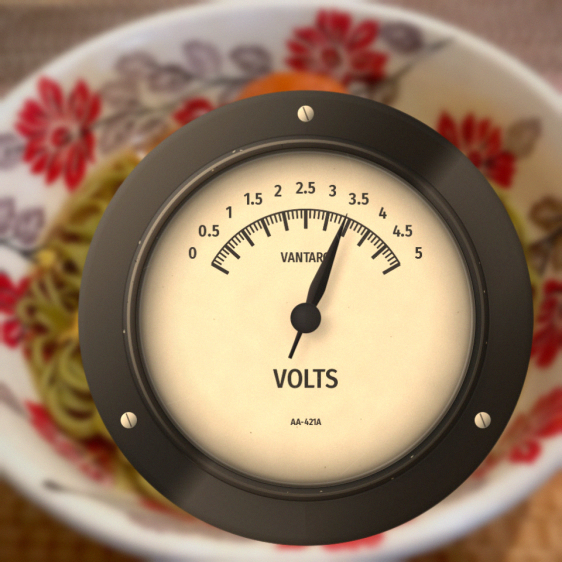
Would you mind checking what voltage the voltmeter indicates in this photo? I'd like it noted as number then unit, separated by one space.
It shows 3.4 V
